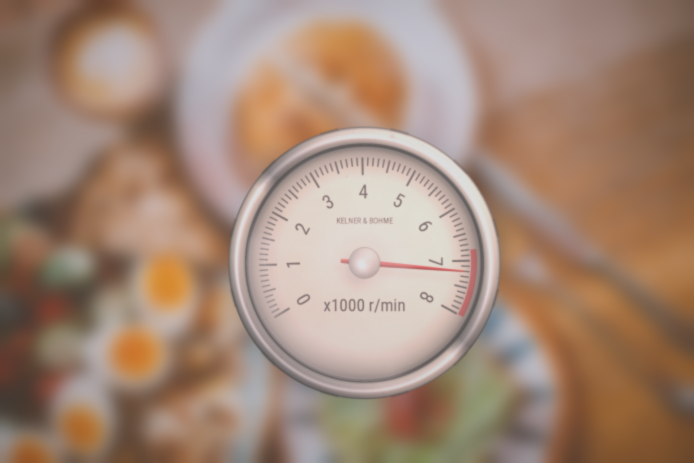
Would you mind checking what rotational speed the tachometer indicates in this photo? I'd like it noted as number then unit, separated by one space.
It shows 7200 rpm
